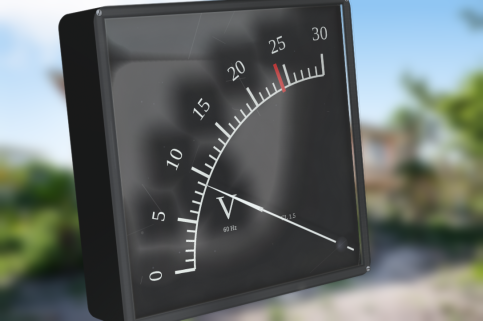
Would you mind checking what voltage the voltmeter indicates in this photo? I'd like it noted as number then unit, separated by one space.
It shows 9 V
